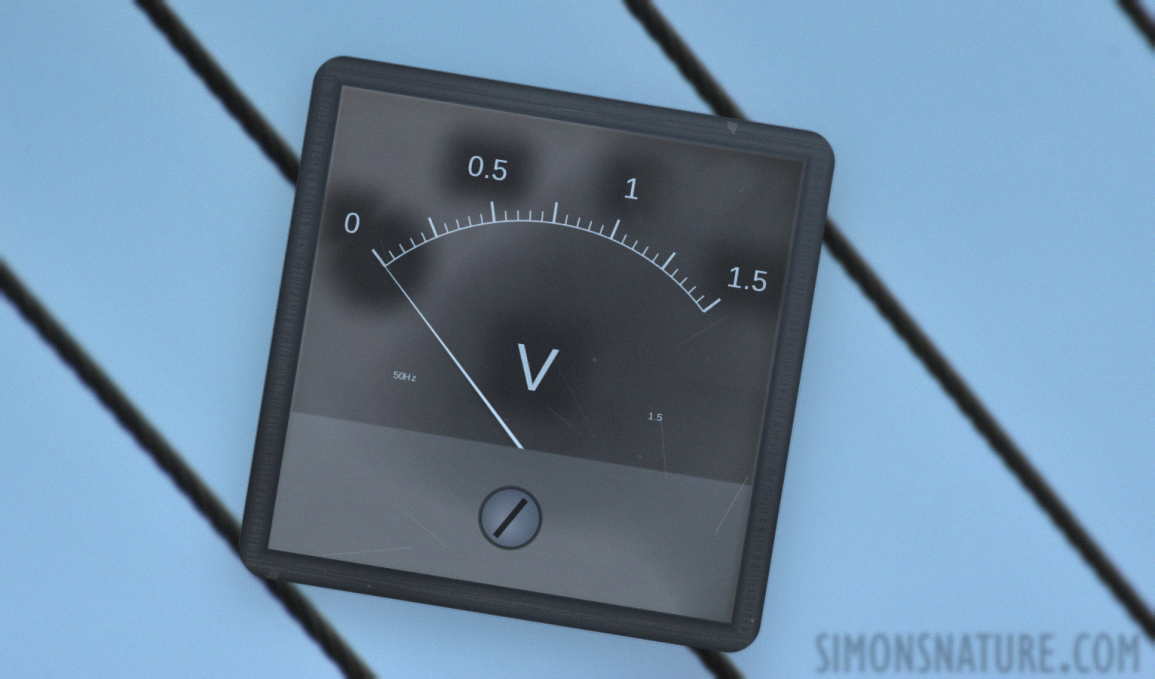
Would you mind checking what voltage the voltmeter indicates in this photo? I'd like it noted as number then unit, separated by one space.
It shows 0 V
